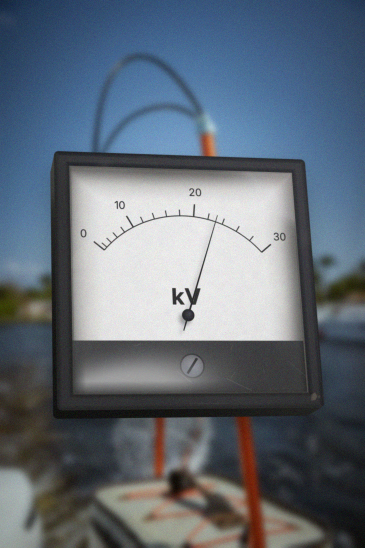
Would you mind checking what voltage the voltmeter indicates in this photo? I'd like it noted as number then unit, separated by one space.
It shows 23 kV
